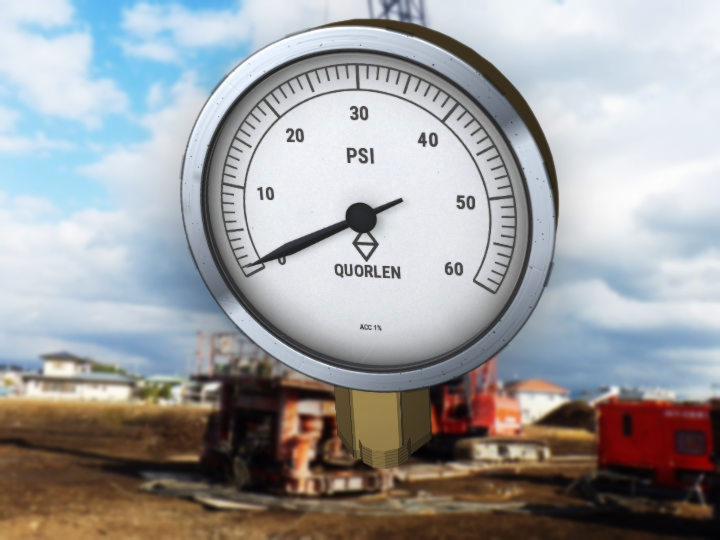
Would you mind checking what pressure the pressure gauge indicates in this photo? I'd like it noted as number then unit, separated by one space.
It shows 1 psi
